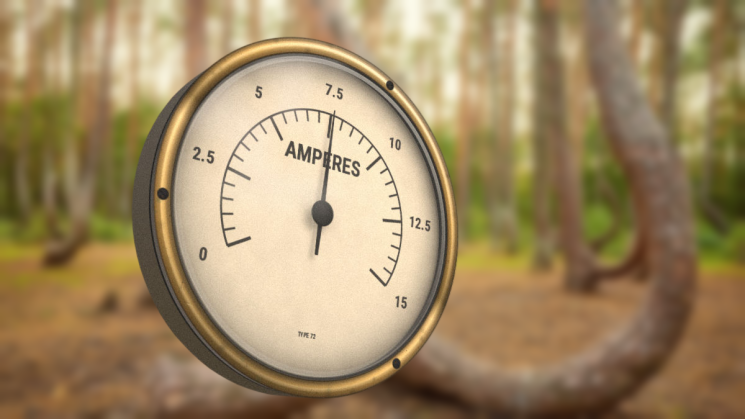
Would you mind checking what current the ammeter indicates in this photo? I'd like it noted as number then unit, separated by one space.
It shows 7.5 A
